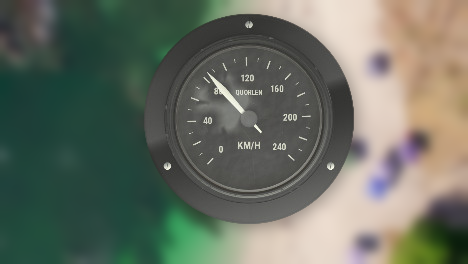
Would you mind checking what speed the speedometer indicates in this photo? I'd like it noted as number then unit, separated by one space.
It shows 85 km/h
